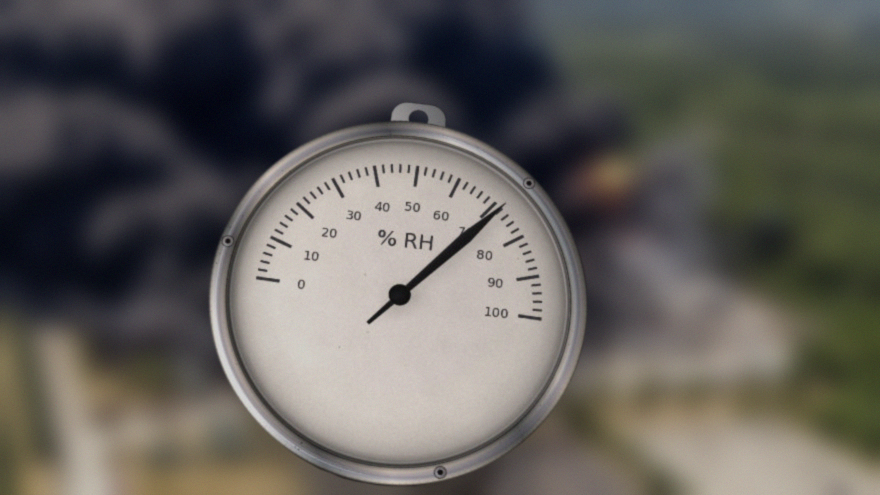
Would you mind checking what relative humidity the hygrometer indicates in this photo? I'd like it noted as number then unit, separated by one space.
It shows 72 %
